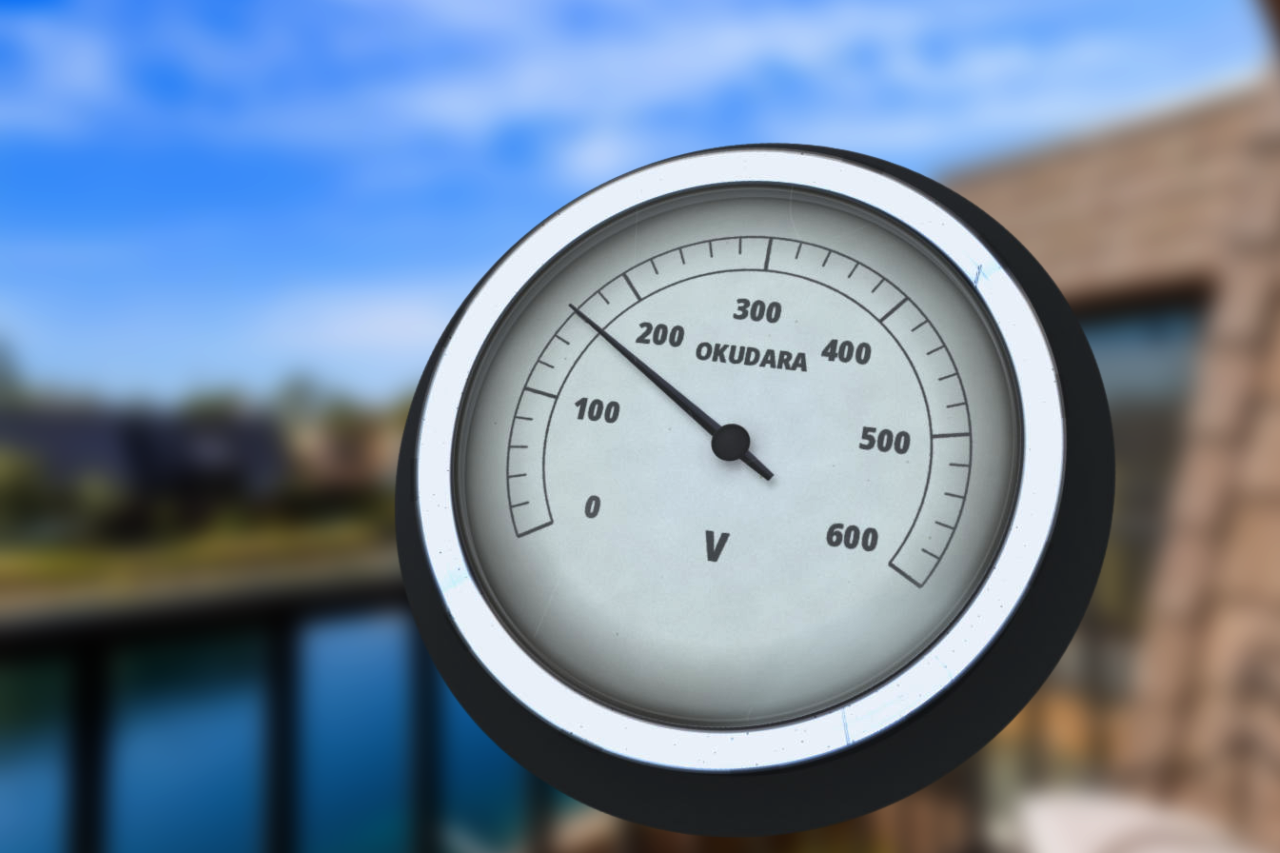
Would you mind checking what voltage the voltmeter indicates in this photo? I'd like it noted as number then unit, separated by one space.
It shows 160 V
